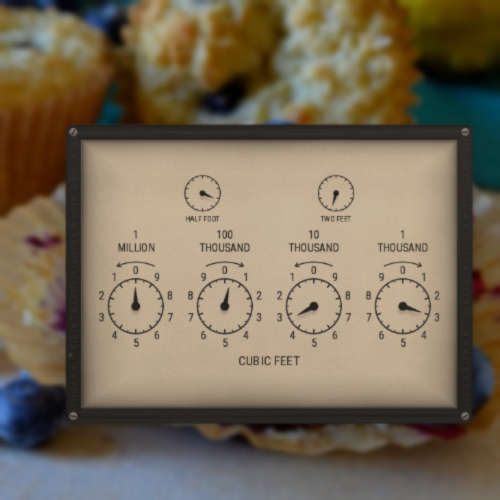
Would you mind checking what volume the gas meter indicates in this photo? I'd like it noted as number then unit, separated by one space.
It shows 3300 ft³
